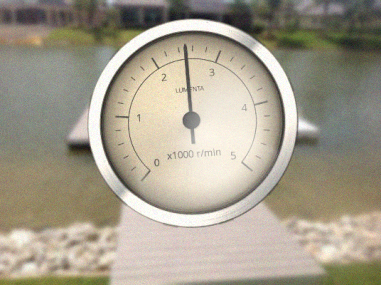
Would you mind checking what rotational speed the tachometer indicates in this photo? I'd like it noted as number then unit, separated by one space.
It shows 2500 rpm
